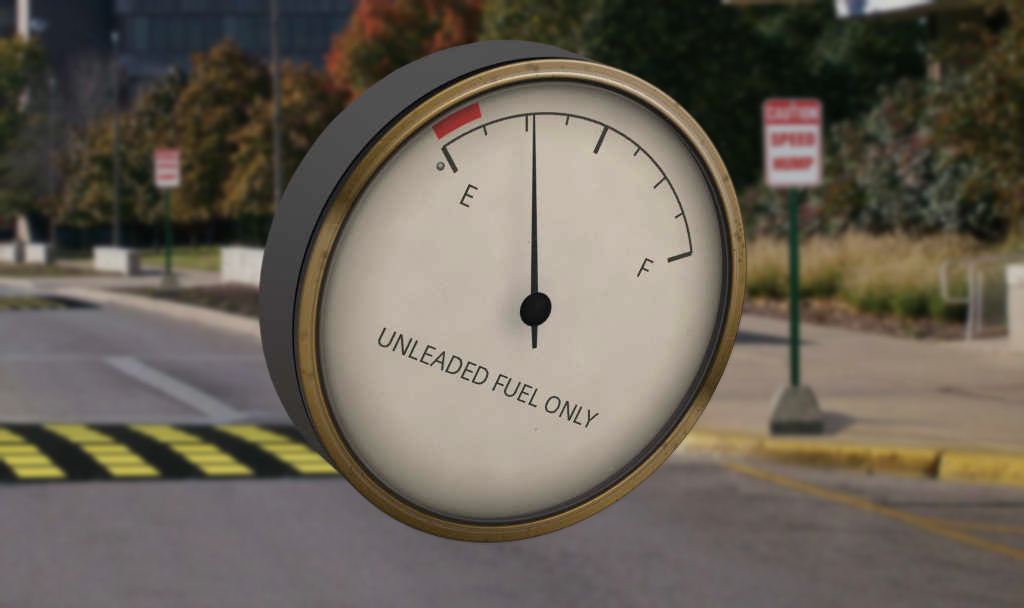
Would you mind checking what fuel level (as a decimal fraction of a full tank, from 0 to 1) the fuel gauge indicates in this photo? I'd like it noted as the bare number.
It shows 0.25
